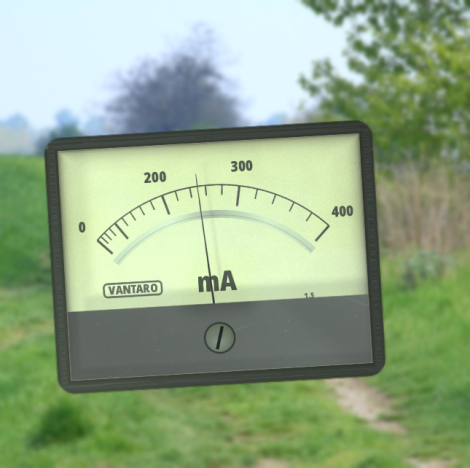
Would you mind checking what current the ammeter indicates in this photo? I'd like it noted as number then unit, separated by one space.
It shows 250 mA
